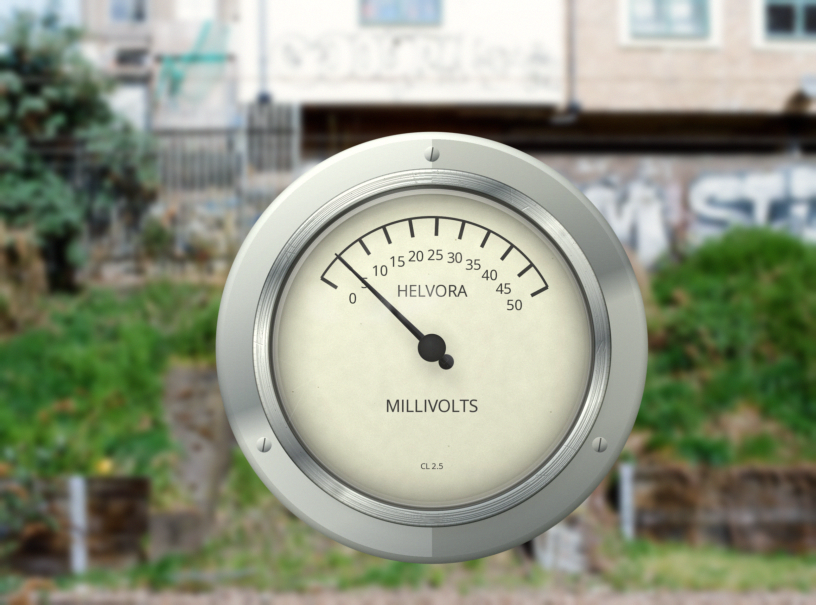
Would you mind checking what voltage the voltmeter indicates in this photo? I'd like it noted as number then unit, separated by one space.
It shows 5 mV
